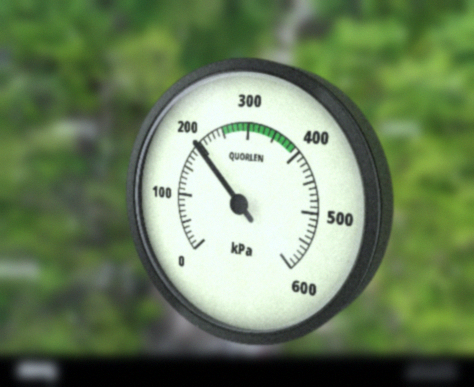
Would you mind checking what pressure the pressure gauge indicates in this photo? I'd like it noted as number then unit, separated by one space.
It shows 200 kPa
